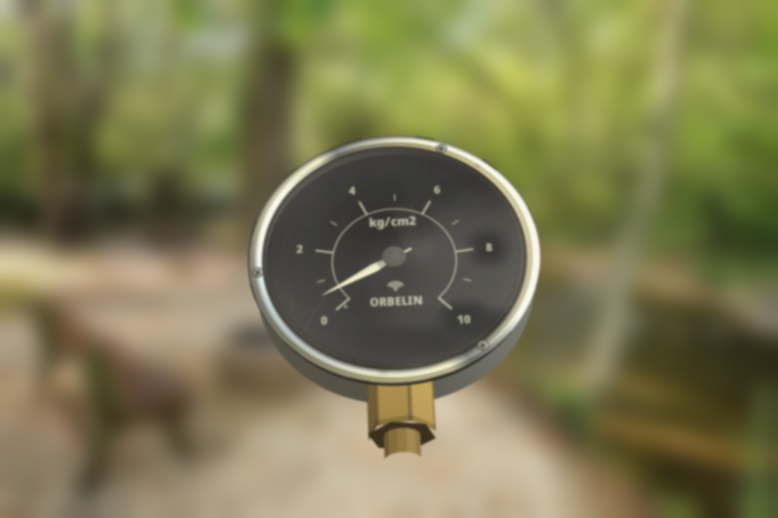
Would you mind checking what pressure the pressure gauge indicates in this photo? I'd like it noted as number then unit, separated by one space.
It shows 0.5 kg/cm²
